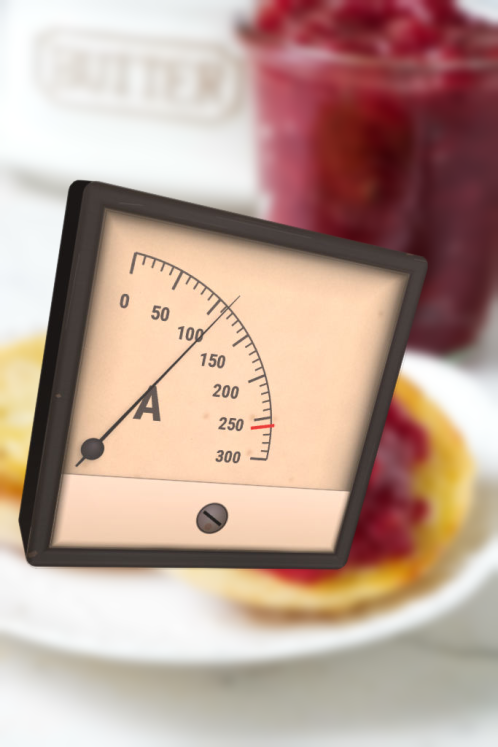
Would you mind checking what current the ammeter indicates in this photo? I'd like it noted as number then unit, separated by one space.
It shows 110 A
